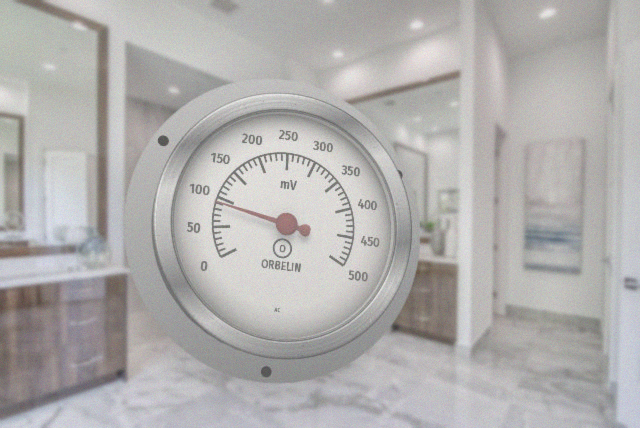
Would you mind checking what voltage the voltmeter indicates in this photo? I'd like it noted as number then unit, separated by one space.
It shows 90 mV
